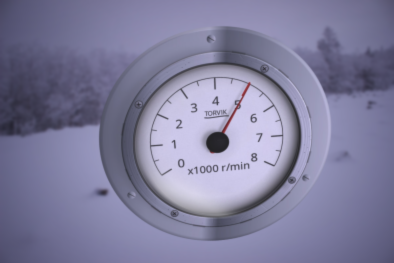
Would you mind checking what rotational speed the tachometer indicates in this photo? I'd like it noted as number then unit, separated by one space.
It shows 5000 rpm
